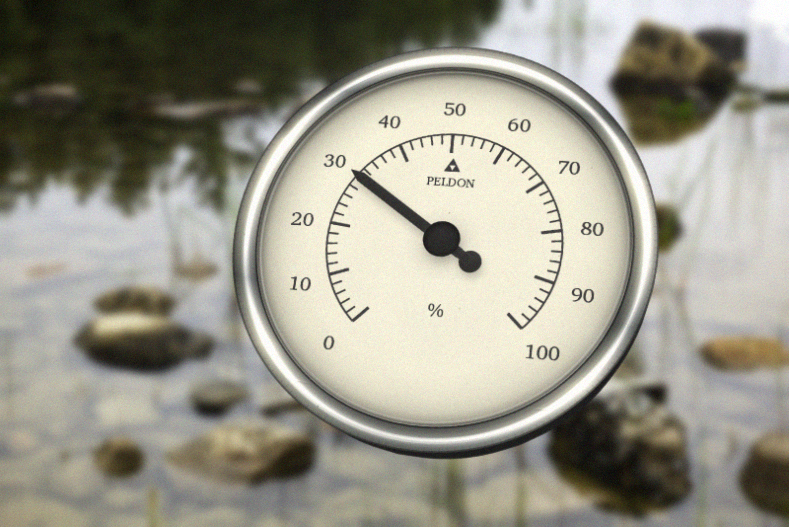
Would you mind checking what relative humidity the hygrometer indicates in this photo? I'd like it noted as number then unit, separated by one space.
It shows 30 %
